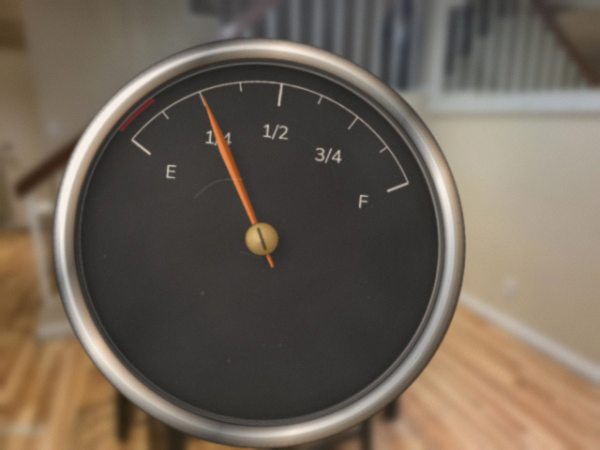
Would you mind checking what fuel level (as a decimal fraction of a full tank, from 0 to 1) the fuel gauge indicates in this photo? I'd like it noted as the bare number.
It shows 0.25
